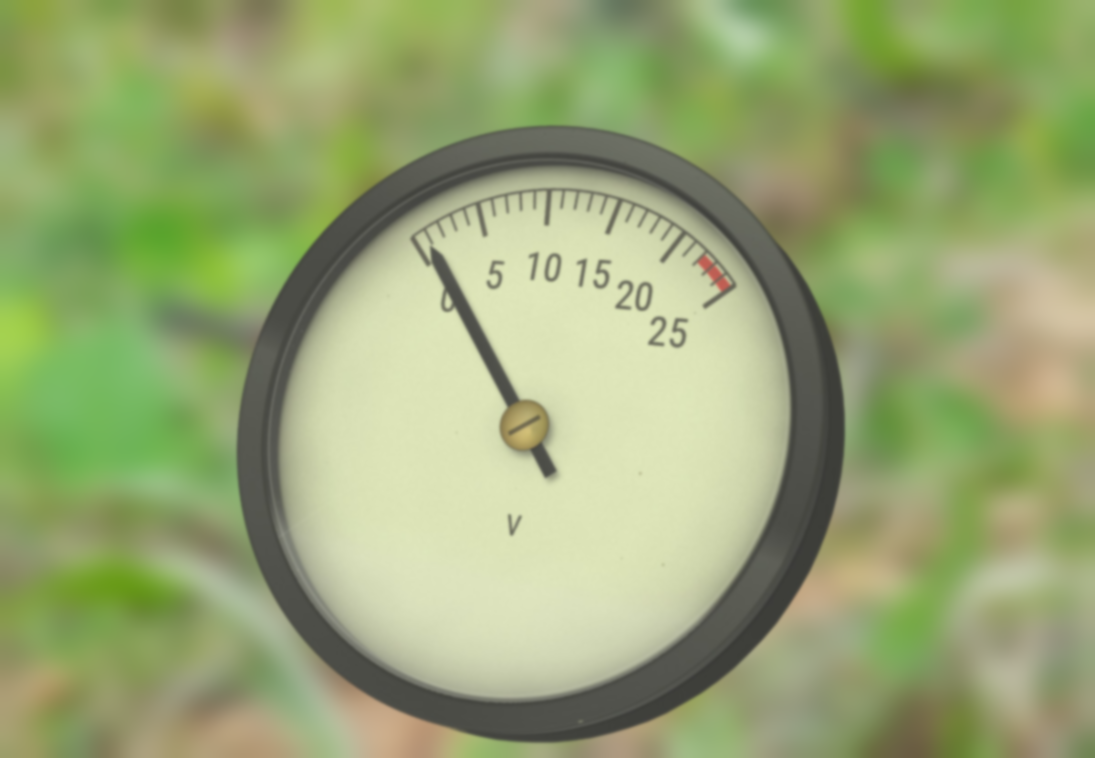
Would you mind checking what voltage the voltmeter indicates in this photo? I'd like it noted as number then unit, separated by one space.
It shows 1 V
